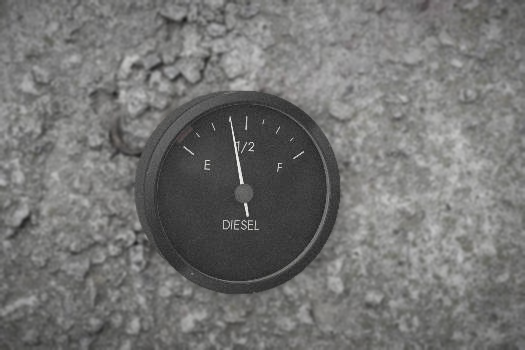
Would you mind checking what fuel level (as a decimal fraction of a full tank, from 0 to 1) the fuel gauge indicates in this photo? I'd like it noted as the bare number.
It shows 0.375
